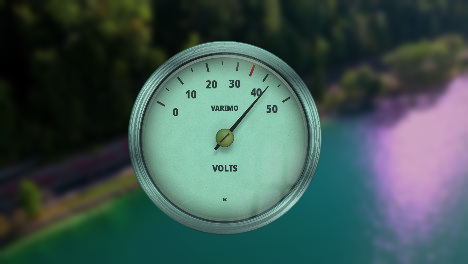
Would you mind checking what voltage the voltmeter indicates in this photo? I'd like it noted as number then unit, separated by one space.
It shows 42.5 V
